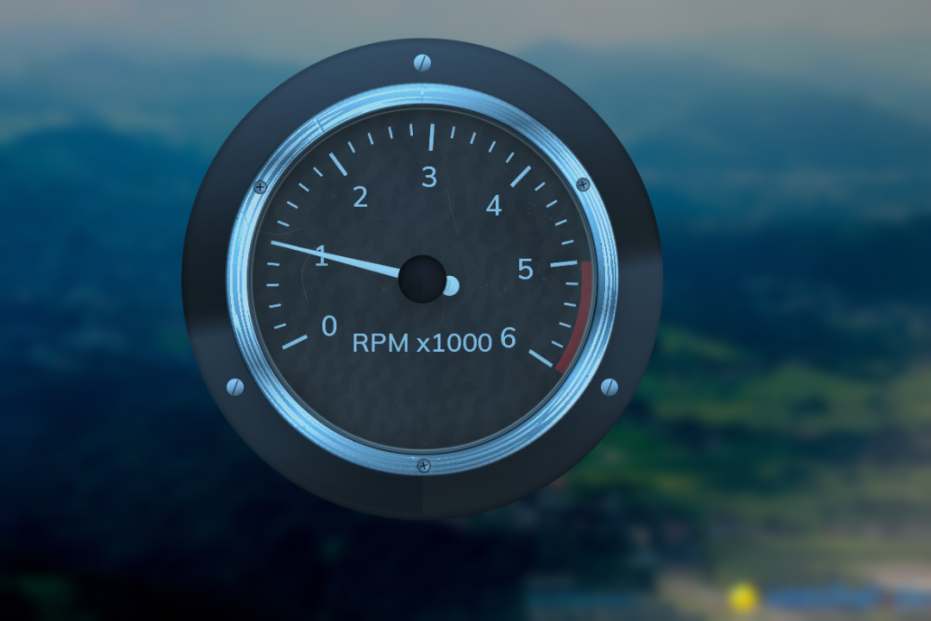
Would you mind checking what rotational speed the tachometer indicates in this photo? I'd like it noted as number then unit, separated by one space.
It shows 1000 rpm
